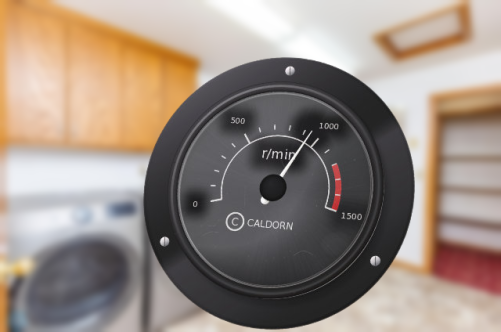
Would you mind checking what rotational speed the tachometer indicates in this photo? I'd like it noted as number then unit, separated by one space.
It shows 950 rpm
